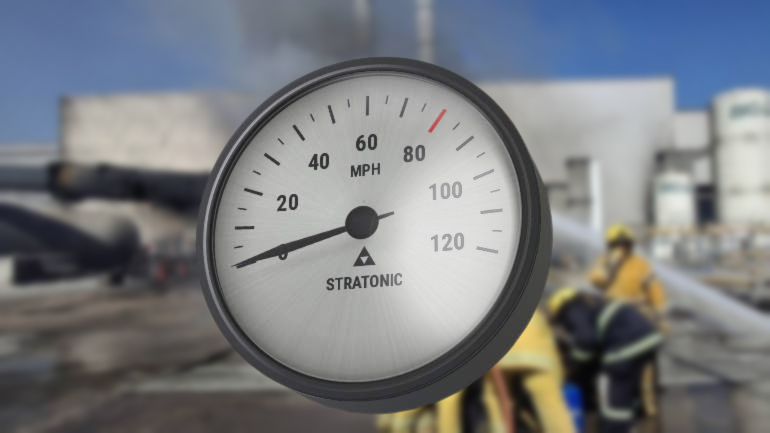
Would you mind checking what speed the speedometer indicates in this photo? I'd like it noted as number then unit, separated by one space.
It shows 0 mph
